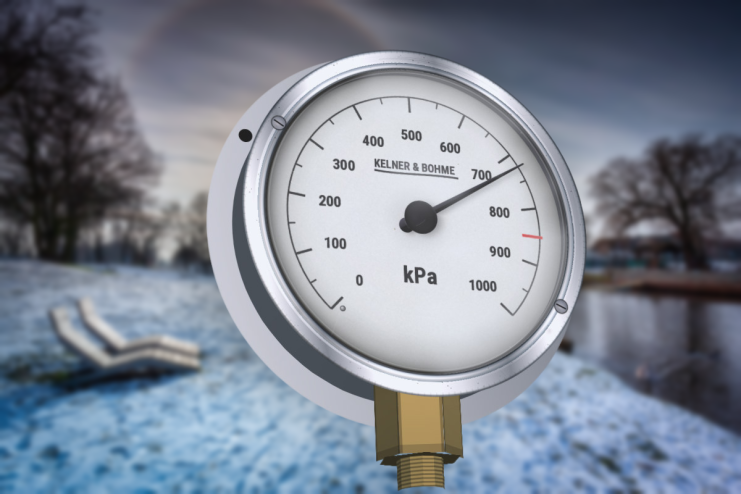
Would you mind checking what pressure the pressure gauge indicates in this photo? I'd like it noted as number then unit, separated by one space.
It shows 725 kPa
